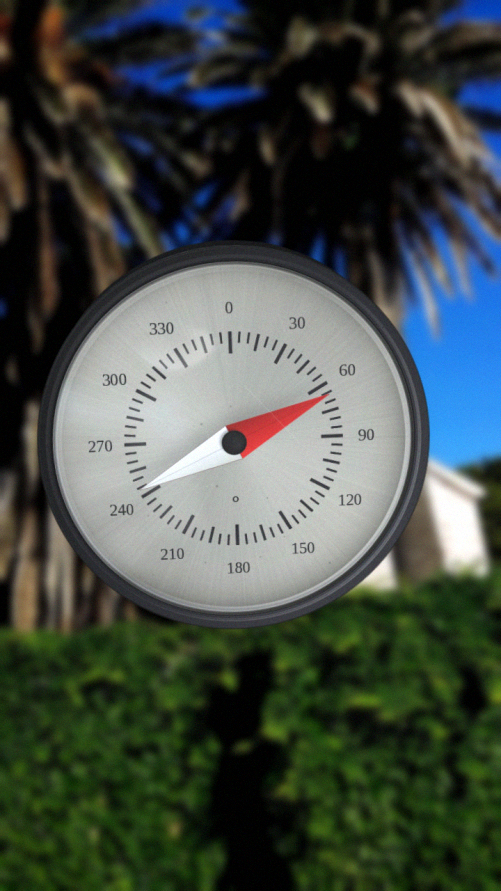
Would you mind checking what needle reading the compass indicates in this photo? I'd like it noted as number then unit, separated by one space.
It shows 65 °
